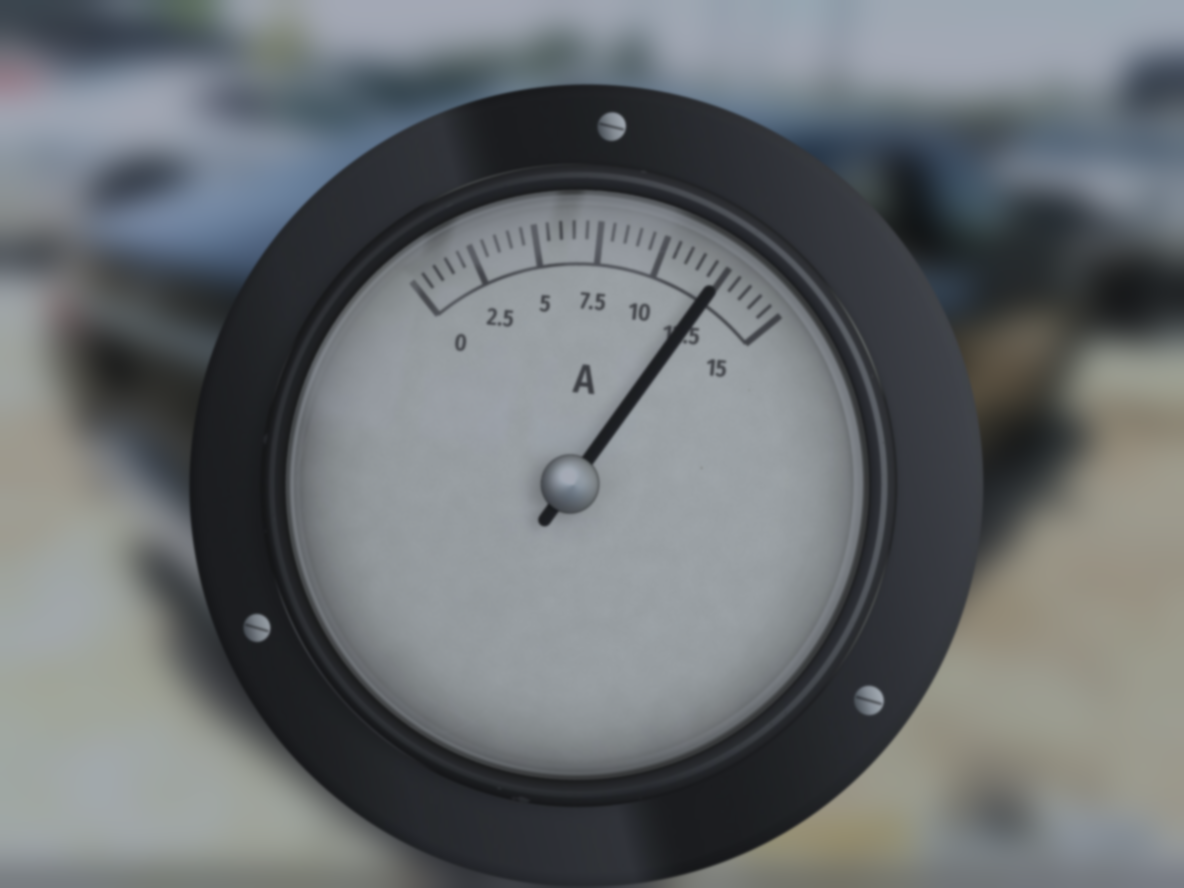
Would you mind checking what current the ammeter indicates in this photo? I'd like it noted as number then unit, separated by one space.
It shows 12.5 A
